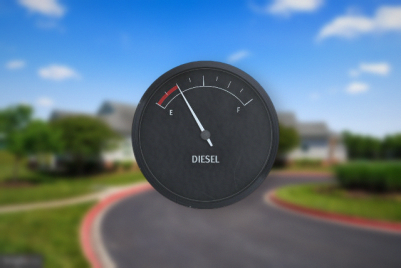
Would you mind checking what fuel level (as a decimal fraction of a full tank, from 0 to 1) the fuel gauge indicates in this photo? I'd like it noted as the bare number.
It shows 0.25
